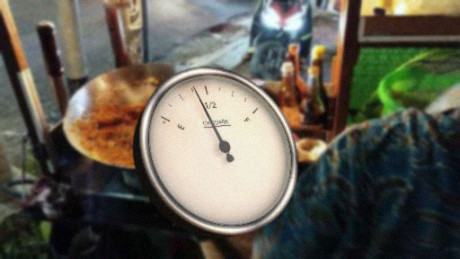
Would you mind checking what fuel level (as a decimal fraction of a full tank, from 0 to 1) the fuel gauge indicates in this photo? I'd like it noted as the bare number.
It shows 0.375
